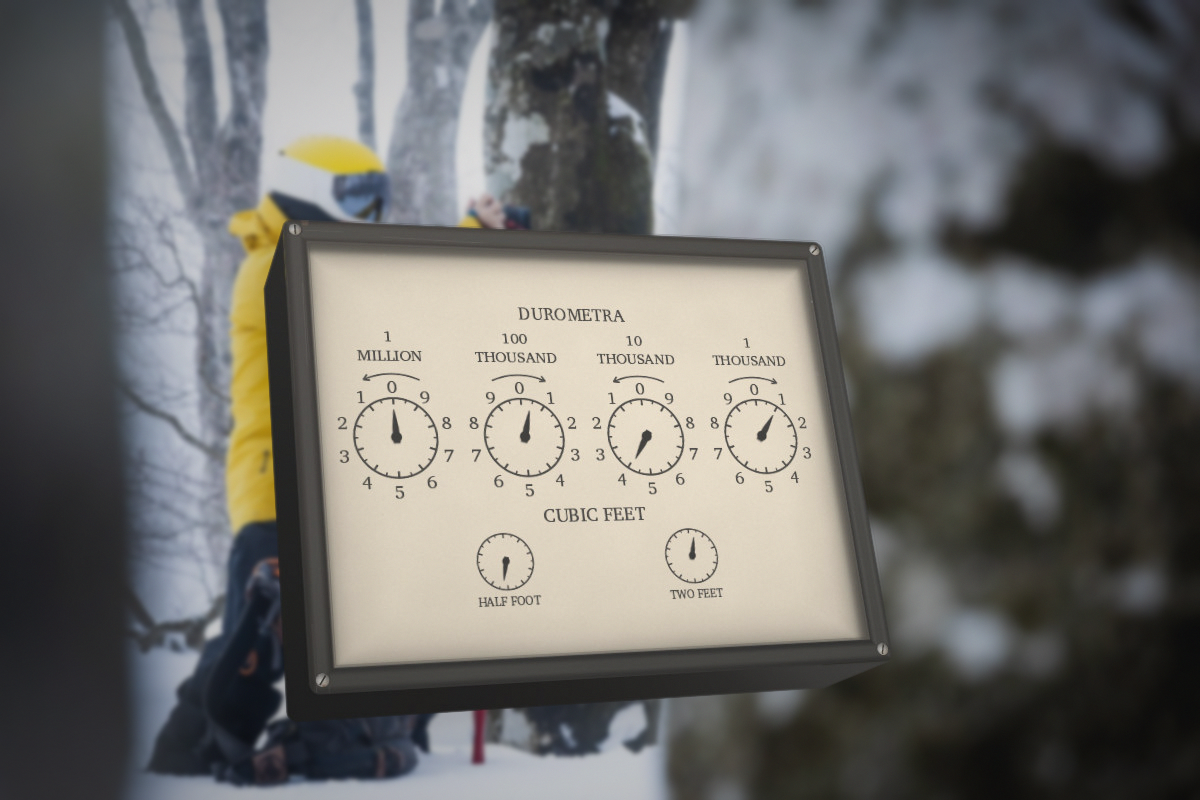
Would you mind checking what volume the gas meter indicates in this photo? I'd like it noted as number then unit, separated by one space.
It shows 4100 ft³
